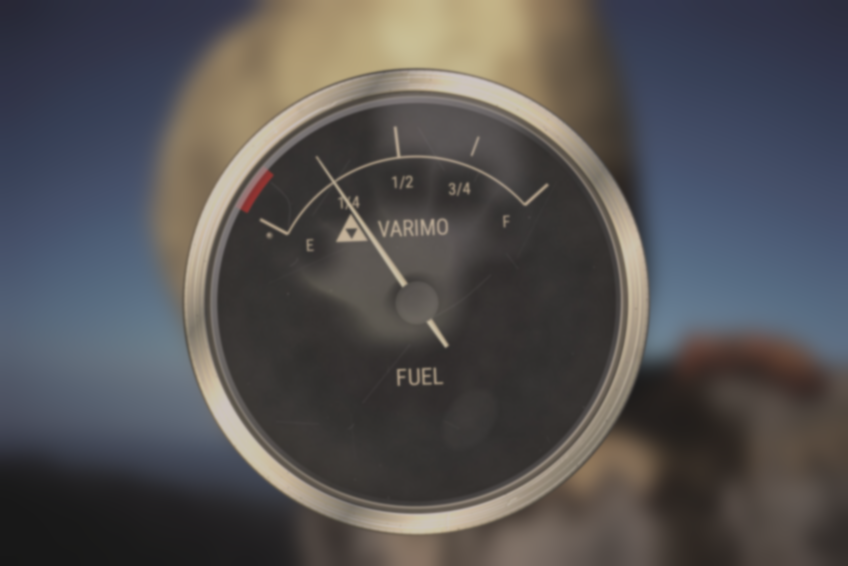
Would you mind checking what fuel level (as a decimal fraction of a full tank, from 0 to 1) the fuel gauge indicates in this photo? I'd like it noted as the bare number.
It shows 0.25
